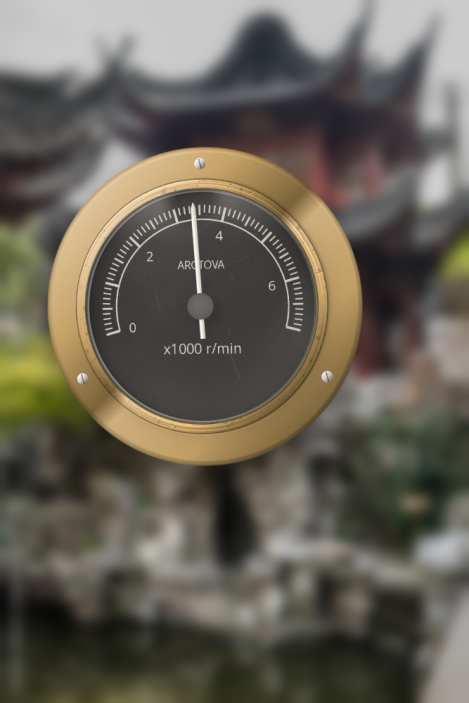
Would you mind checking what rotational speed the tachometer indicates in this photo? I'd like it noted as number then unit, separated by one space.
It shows 3400 rpm
